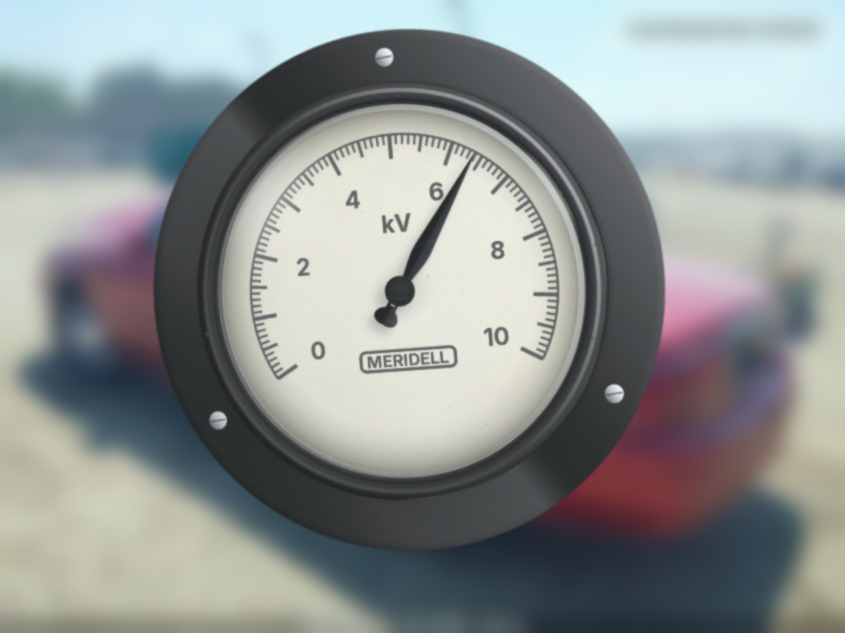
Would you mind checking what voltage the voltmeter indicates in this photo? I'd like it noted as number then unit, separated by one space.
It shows 6.4 kV
